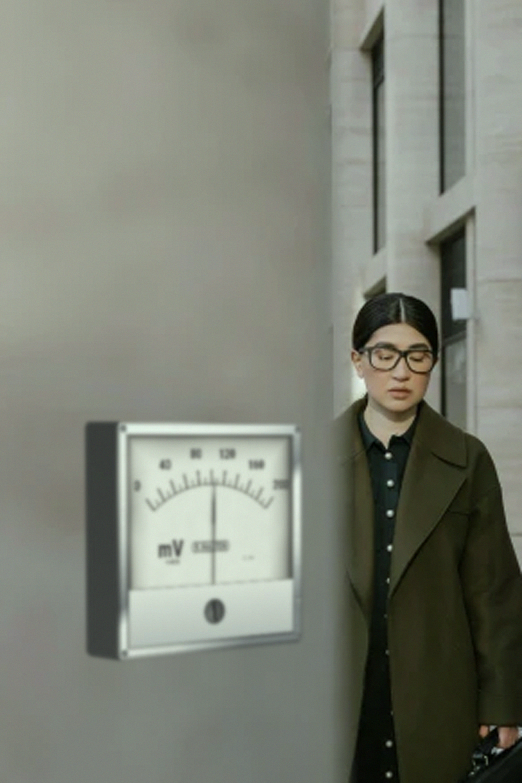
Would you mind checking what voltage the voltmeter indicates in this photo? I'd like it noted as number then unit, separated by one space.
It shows 100 mV
